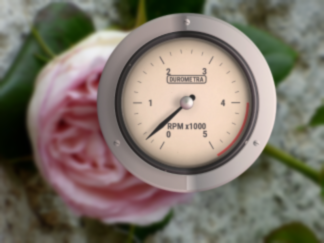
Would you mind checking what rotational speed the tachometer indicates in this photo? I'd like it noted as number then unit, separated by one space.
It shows 300 rpm
